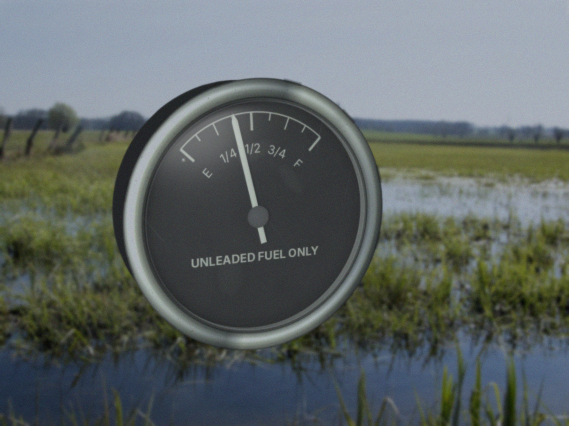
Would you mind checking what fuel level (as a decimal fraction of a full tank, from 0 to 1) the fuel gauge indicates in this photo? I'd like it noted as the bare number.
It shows 0.375
